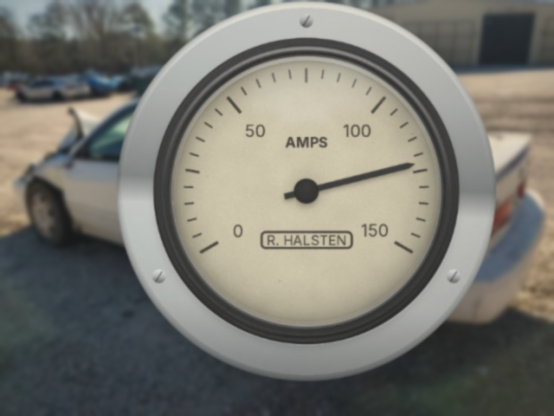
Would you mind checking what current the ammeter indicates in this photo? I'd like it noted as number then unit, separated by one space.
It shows 122.5 A
